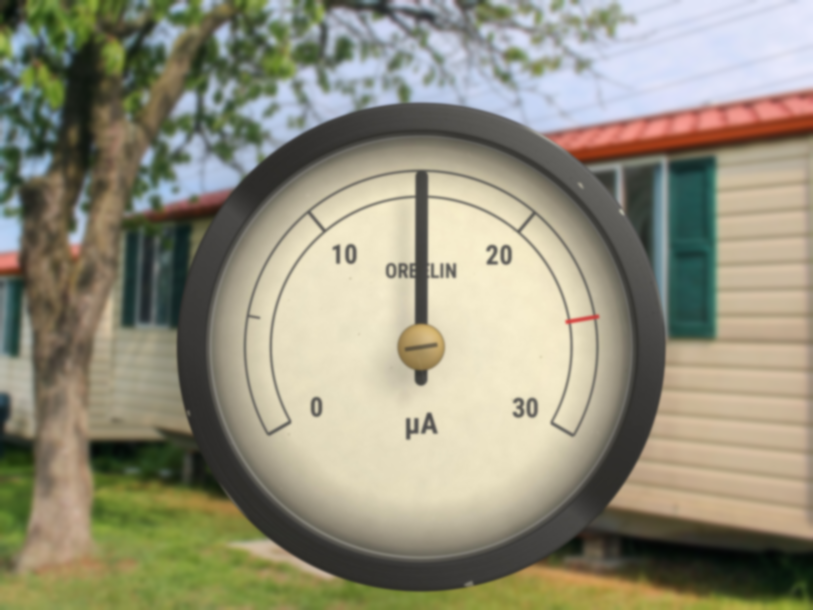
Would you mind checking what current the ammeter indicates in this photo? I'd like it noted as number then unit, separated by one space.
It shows 15 µA
